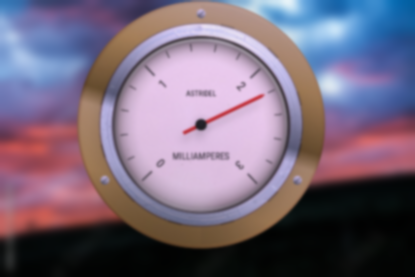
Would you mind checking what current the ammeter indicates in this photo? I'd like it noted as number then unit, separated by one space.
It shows 2.2 mA
